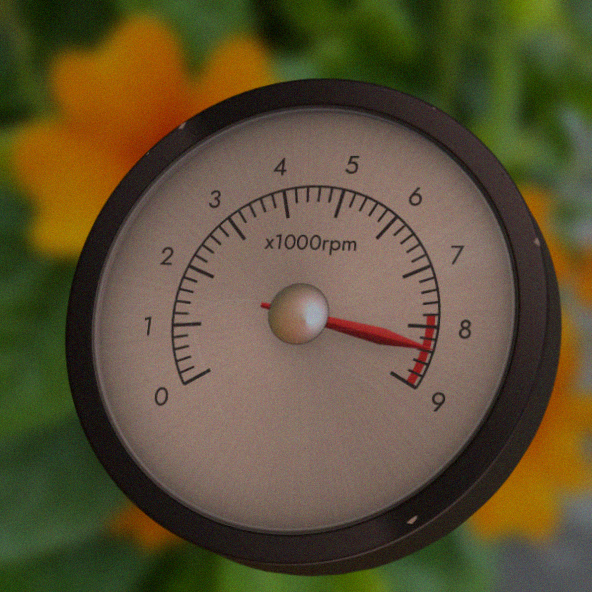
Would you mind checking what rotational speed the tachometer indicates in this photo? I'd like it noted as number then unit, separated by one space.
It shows 8400 rpm
